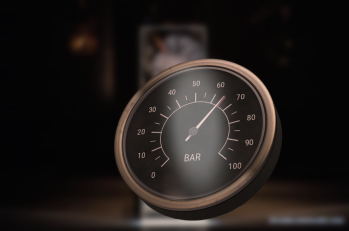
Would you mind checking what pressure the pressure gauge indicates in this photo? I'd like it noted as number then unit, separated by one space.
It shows 65 bar
